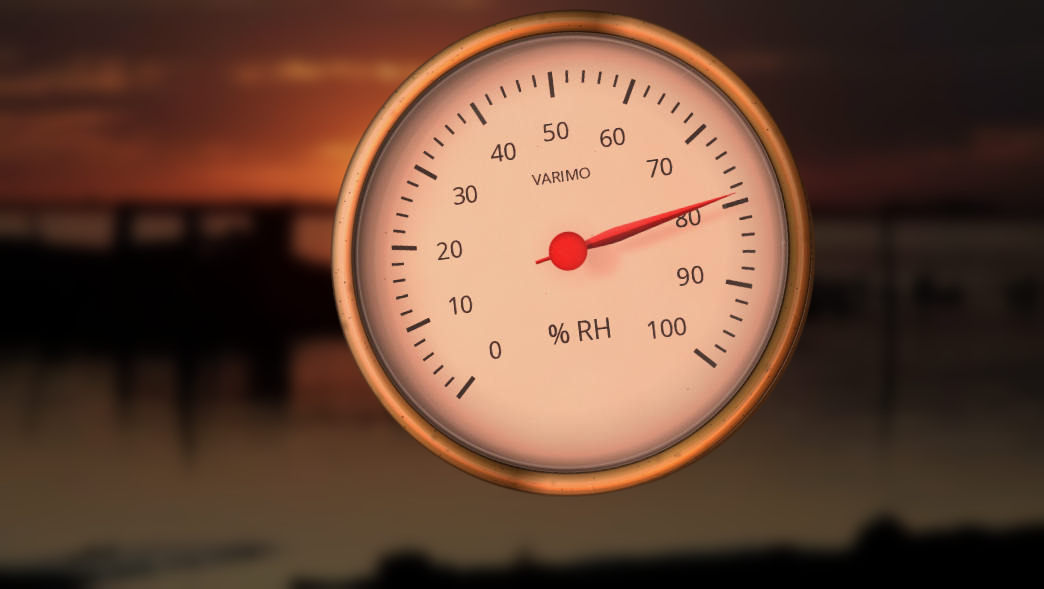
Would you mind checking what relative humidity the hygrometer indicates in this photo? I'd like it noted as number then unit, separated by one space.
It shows 79 %
